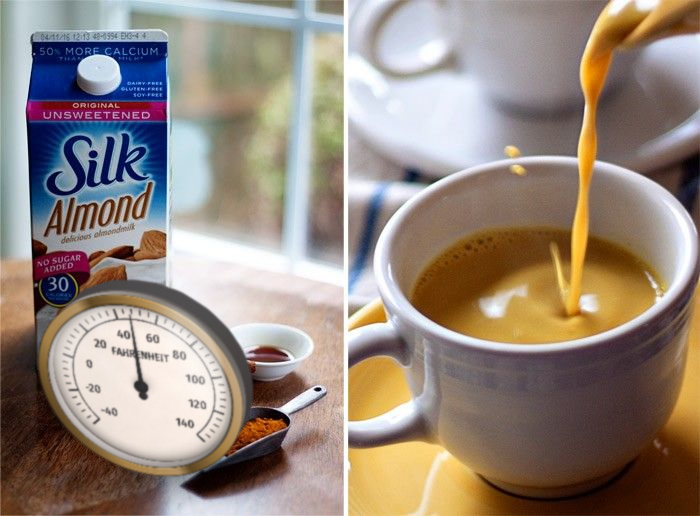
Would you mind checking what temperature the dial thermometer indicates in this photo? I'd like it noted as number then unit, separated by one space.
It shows 48 °F
